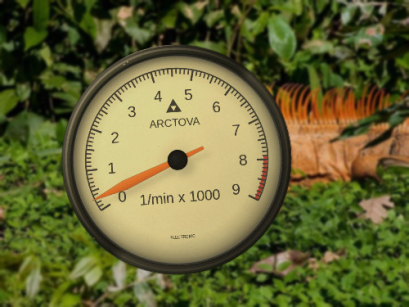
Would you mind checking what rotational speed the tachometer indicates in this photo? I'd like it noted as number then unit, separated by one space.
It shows 300 rpm
